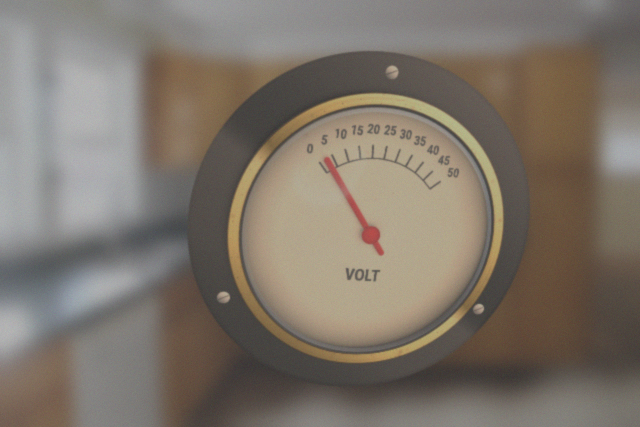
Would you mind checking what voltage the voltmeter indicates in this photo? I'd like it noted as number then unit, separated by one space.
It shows 2.5 V
